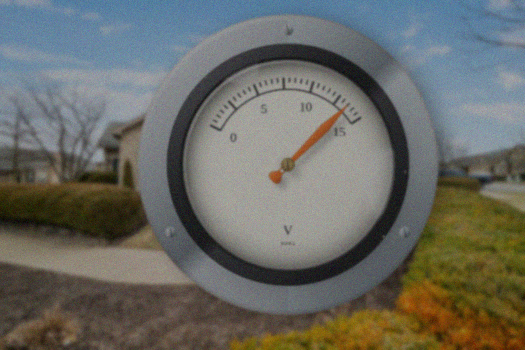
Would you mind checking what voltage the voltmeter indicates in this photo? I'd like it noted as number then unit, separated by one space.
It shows 13.5 V
